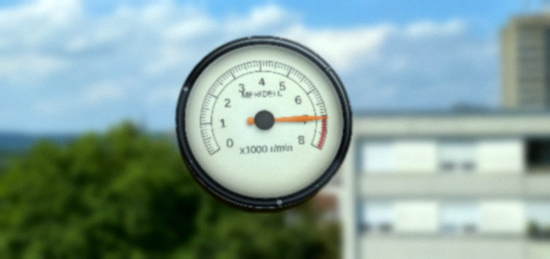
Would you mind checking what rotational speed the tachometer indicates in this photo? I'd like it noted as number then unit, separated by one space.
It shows 7000 rpm
